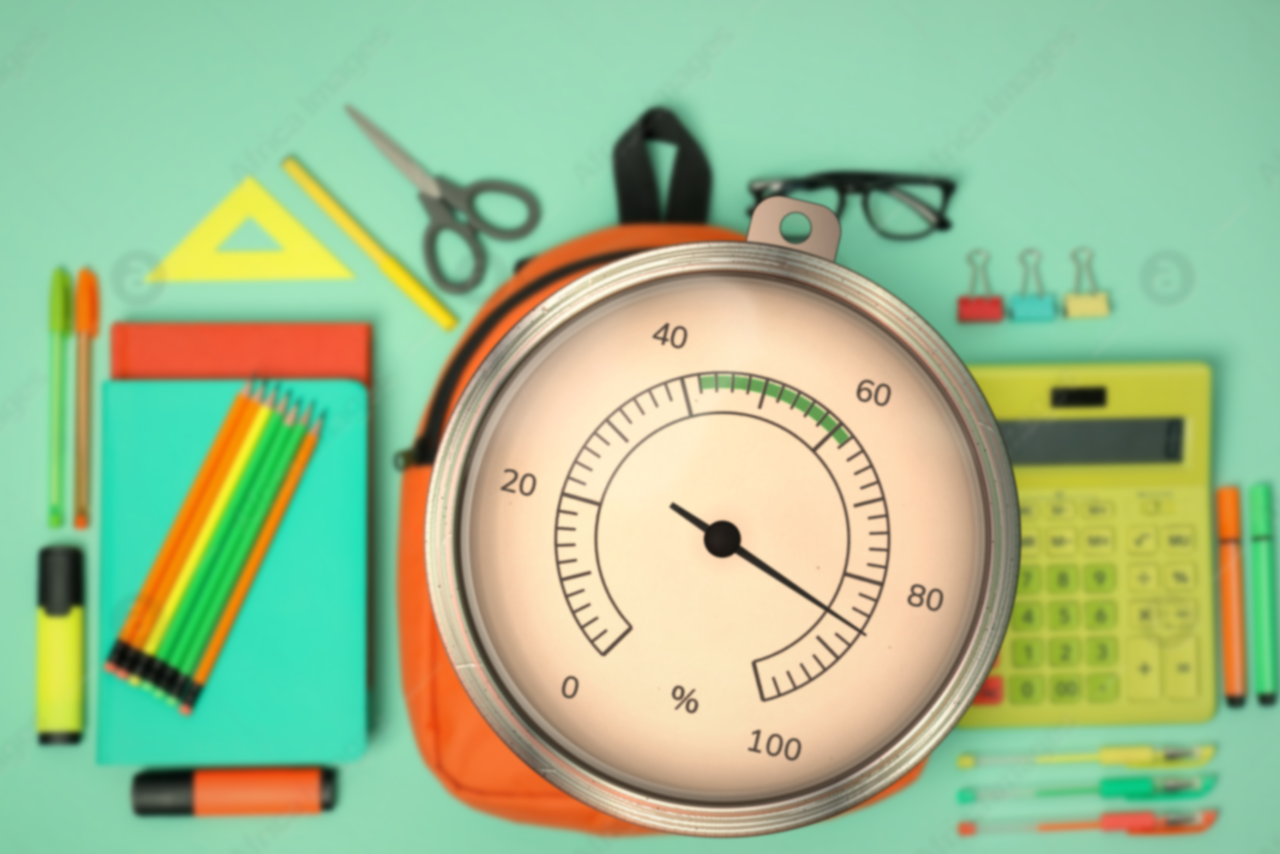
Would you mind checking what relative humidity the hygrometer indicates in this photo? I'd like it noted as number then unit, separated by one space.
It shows 86 %
